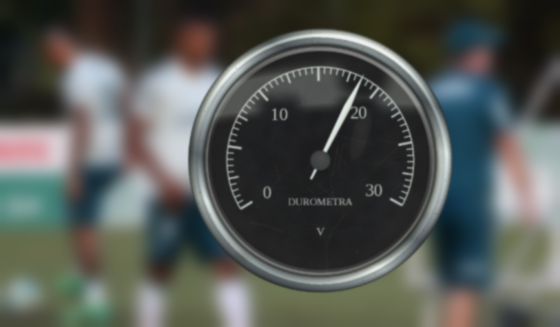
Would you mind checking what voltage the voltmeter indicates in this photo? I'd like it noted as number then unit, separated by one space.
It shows 18.5 V
